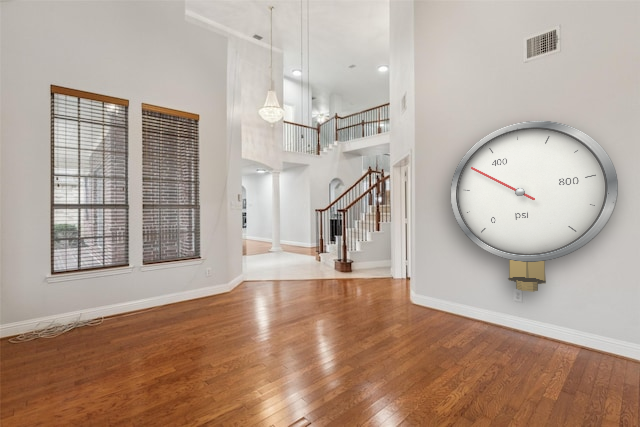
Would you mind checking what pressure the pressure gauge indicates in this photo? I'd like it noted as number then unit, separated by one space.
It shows 300 psi
